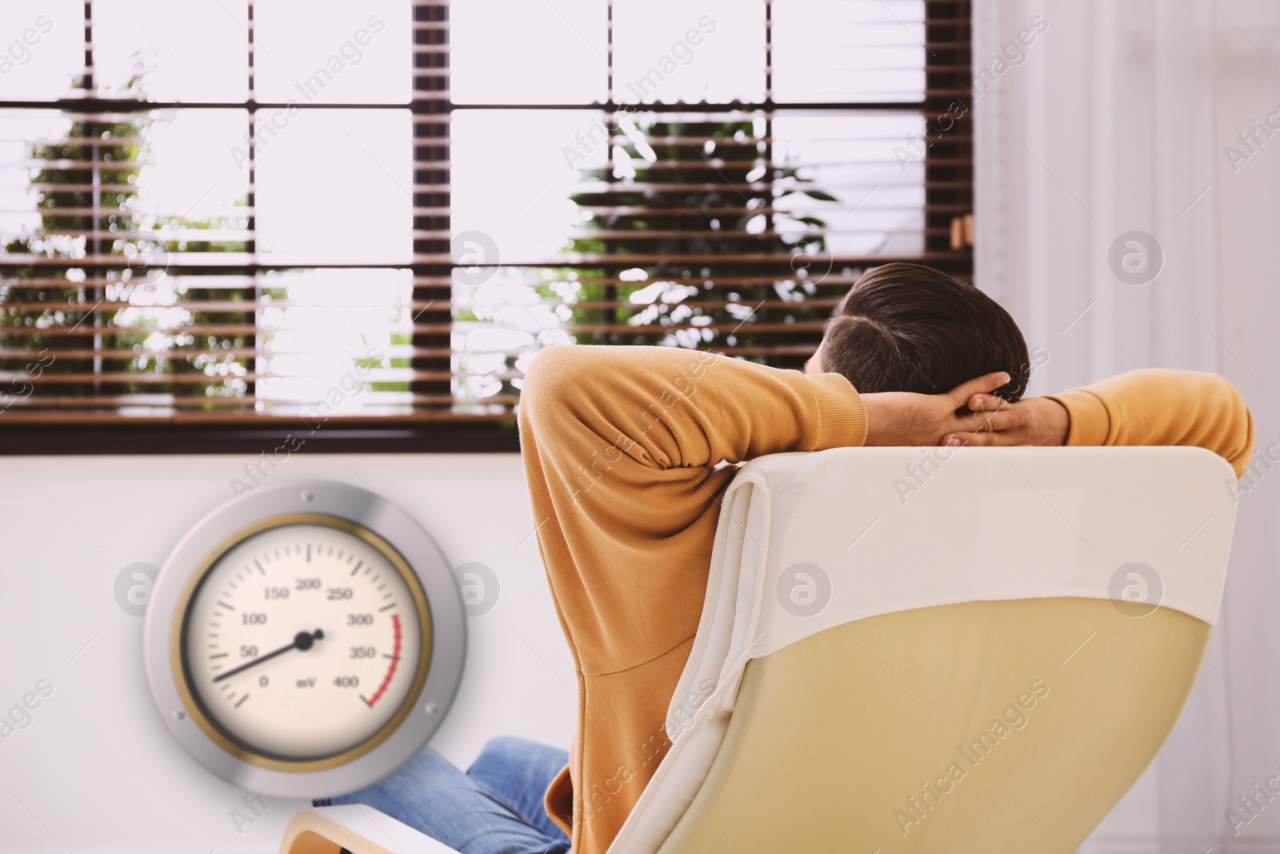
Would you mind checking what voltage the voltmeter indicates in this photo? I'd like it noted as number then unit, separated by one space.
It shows 30 mV
